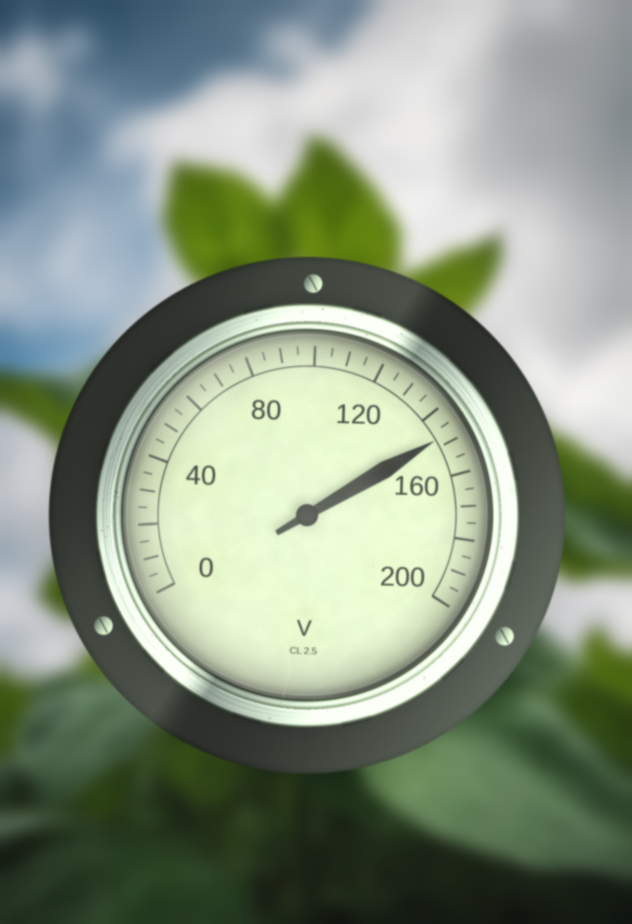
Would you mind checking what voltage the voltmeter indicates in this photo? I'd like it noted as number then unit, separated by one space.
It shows 147.5 V
